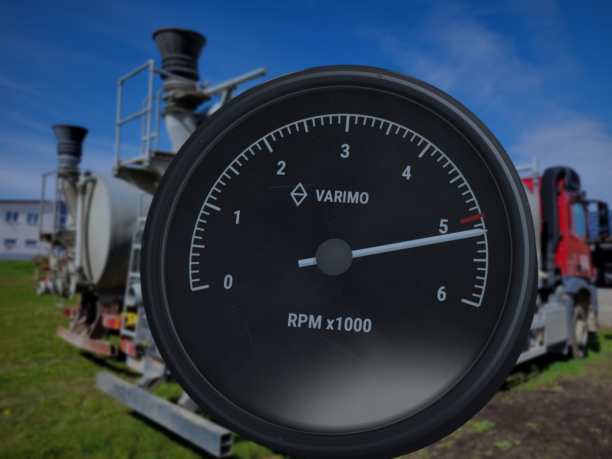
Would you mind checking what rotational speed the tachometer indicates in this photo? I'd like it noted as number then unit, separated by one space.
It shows 5200 rpm
